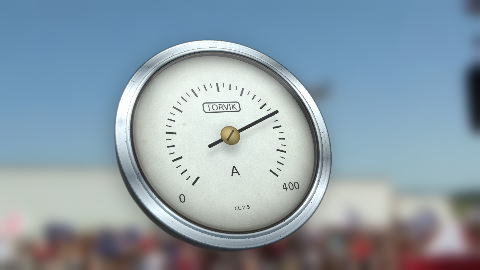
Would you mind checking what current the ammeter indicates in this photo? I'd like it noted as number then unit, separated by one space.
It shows 300 A
